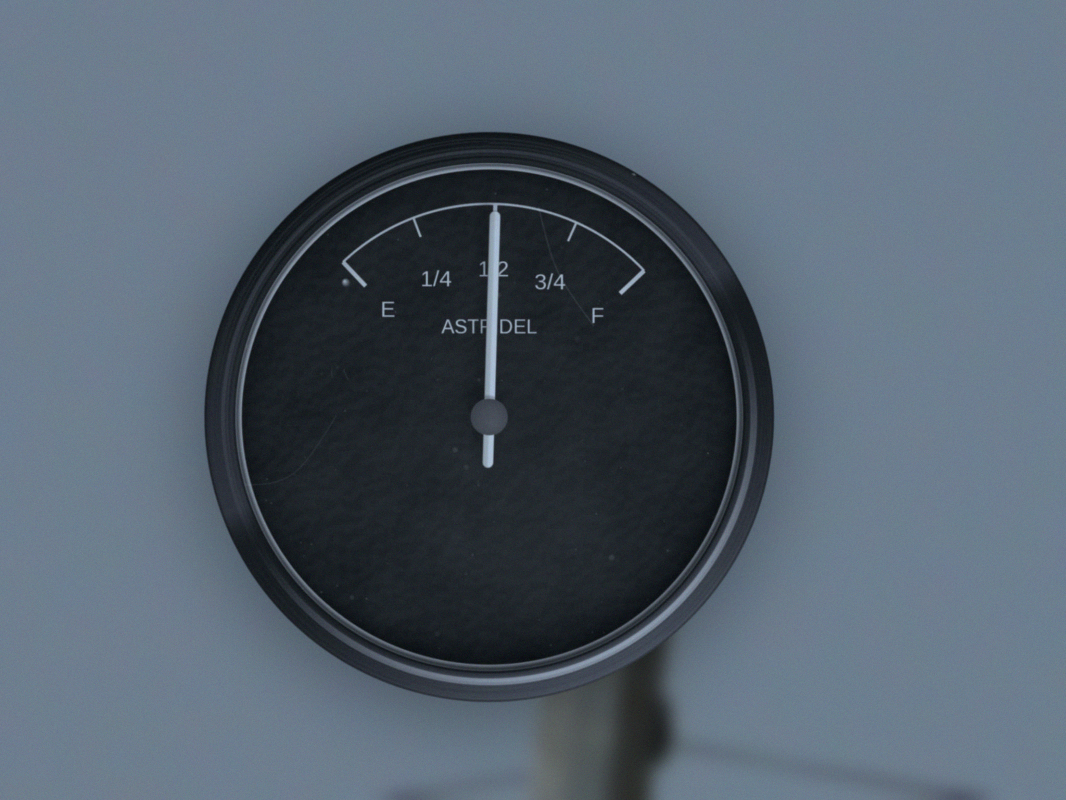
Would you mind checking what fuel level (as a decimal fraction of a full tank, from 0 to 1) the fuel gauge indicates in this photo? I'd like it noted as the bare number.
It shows 0.5
